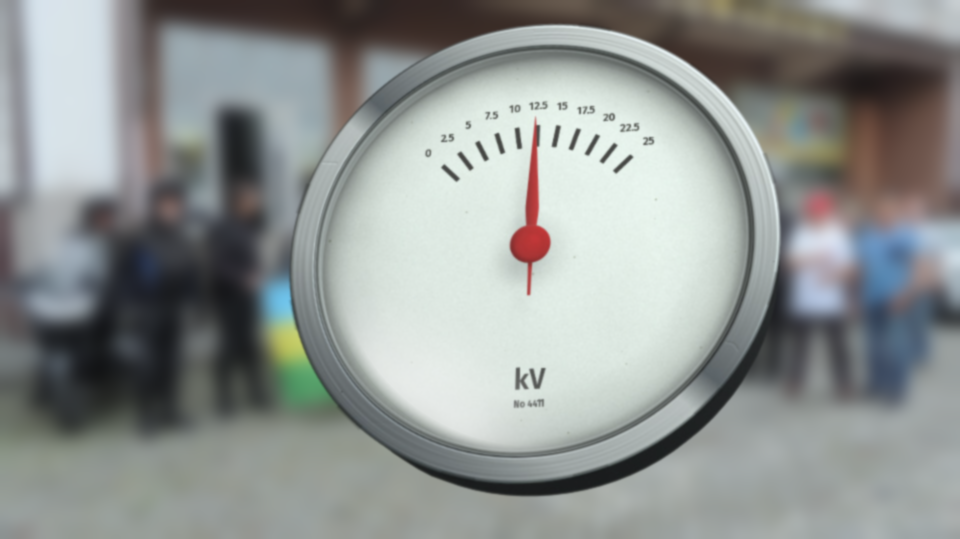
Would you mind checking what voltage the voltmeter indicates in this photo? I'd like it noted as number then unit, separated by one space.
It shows 12.5 kV
